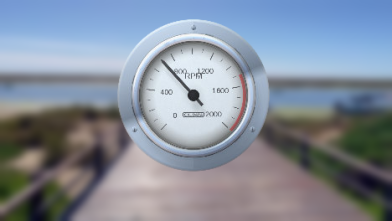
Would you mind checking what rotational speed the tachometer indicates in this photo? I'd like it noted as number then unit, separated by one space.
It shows 700 rpm
